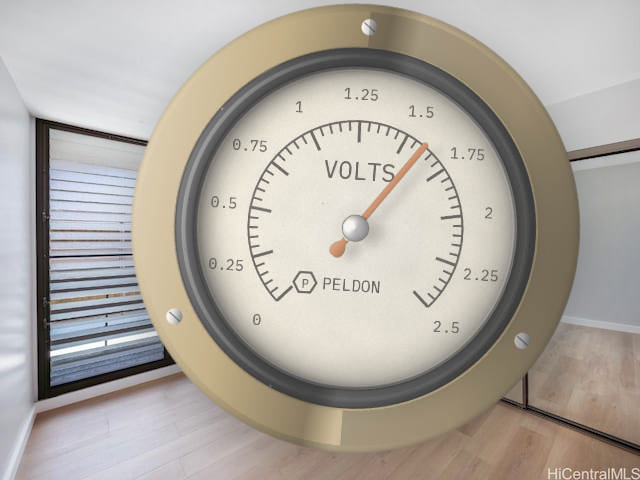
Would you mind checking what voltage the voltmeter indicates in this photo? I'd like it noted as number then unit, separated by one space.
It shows 1.6 V
